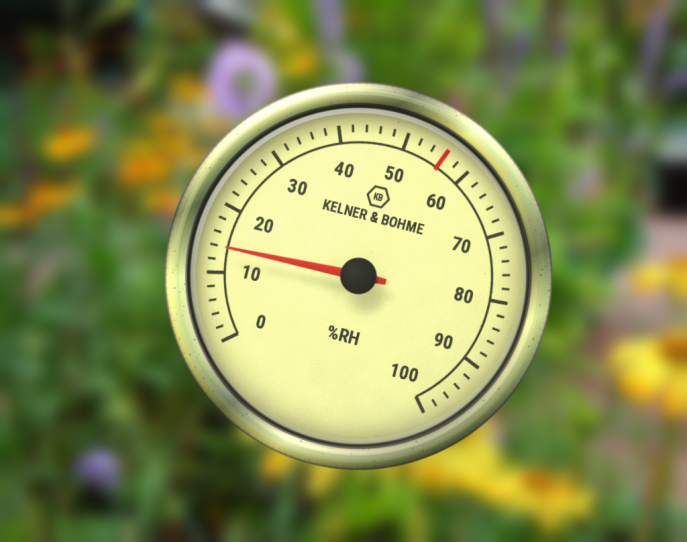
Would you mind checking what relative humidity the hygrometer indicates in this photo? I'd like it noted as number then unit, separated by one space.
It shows 14 %
